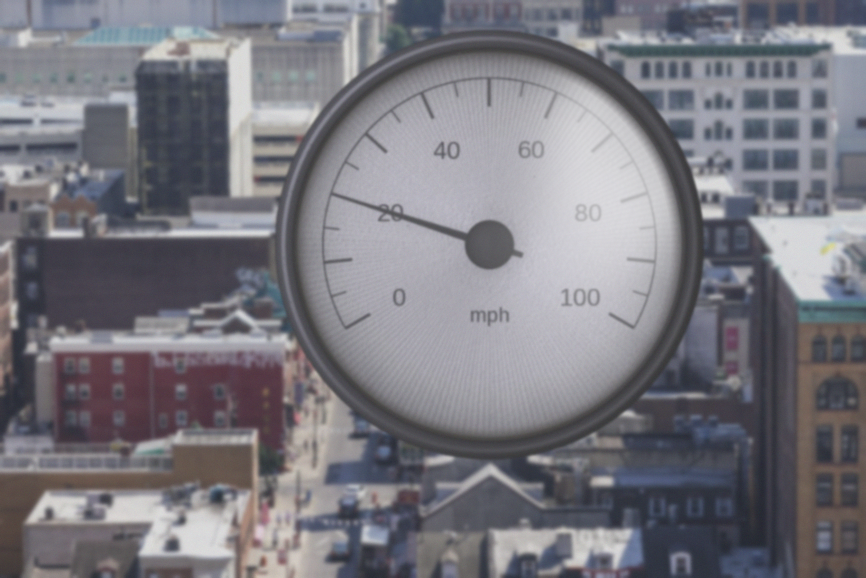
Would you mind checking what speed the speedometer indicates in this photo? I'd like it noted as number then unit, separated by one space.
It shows 20 mph
